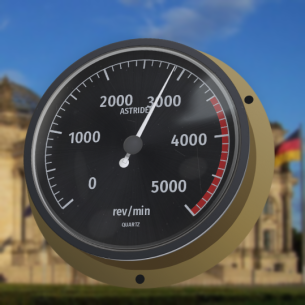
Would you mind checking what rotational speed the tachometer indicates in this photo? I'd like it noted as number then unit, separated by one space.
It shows 2900 rpm
